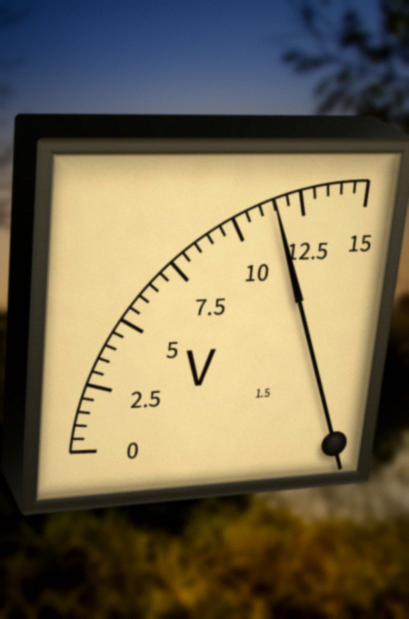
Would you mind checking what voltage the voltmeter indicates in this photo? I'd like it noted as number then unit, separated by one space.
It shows 11.5 V
